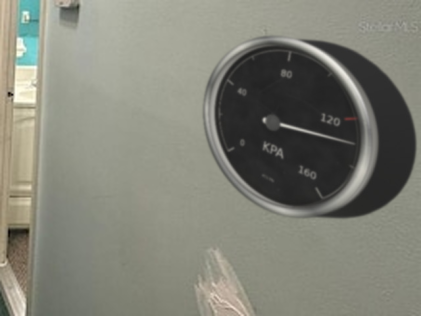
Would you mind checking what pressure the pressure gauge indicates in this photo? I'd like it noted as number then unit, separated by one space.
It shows 130 kPa
